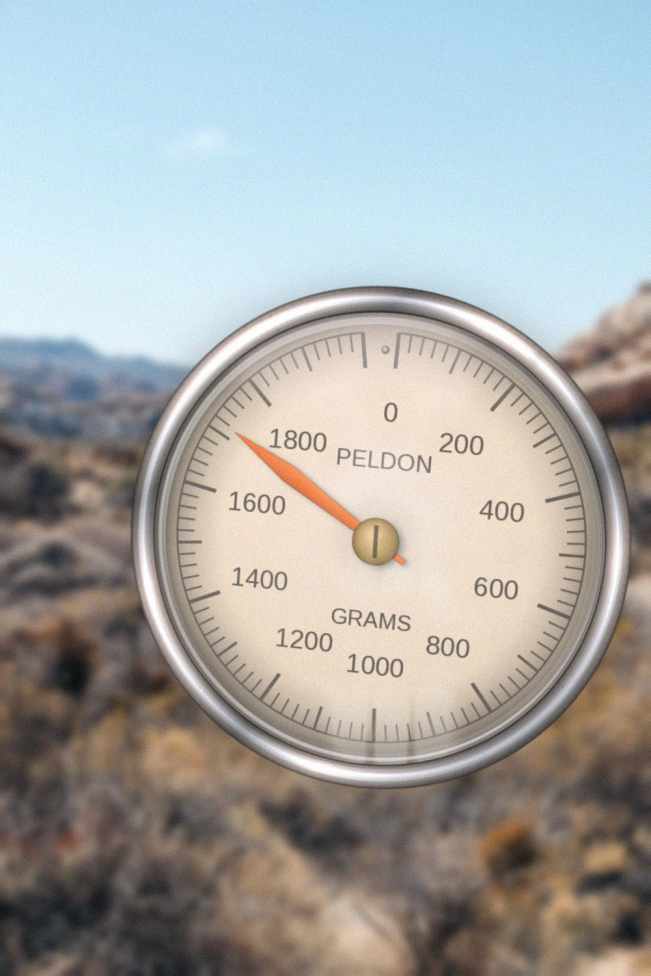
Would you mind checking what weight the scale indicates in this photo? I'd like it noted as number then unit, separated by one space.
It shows 1720 g
